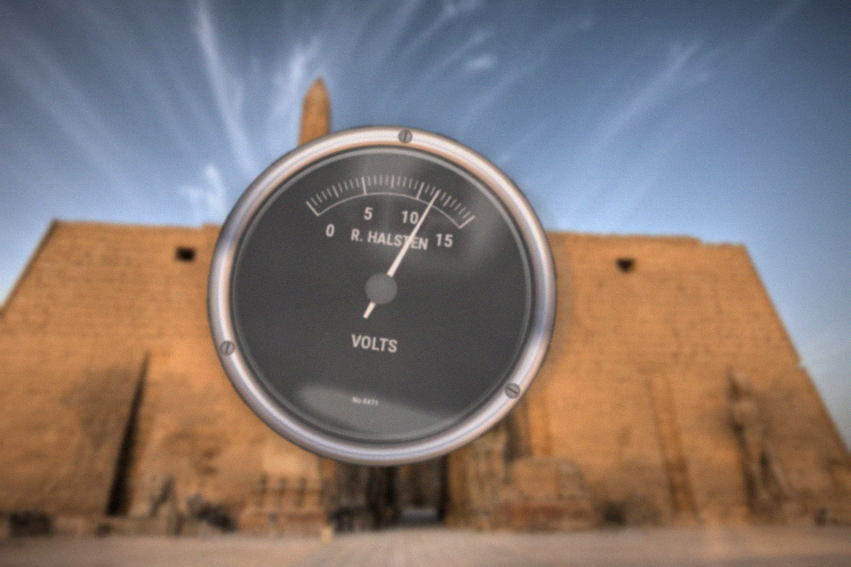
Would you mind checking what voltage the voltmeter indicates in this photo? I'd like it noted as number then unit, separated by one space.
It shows 11.5 V
